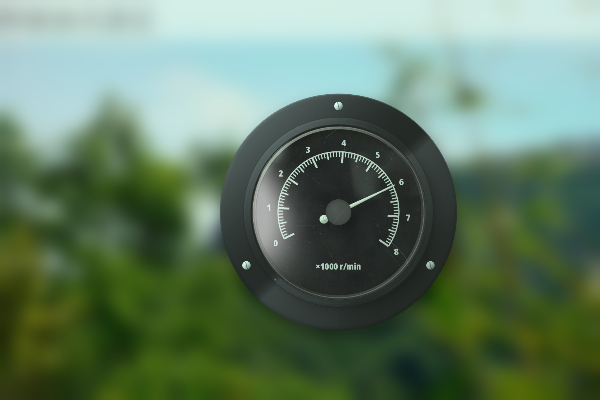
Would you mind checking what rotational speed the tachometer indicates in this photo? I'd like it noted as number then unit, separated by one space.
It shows 6000 rpm
